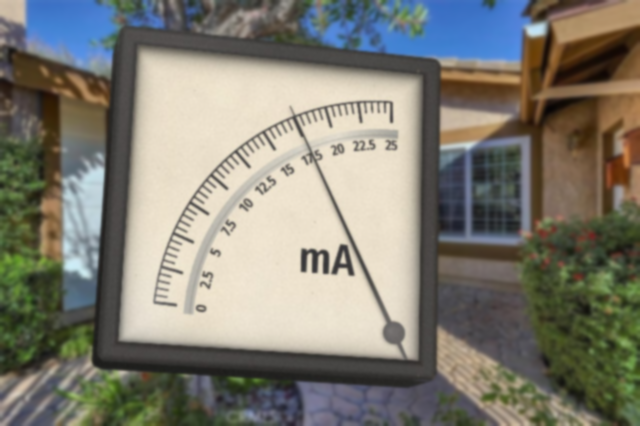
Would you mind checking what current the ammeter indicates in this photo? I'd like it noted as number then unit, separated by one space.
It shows 17.5 mA
